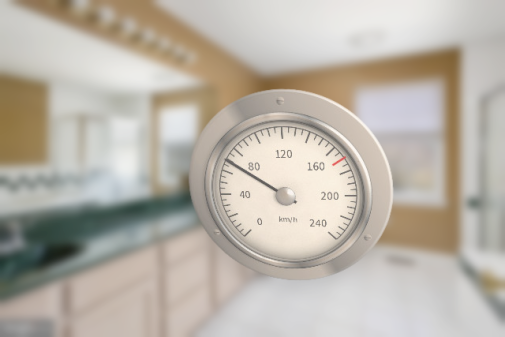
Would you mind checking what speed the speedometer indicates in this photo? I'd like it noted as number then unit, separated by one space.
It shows 70 km/h
